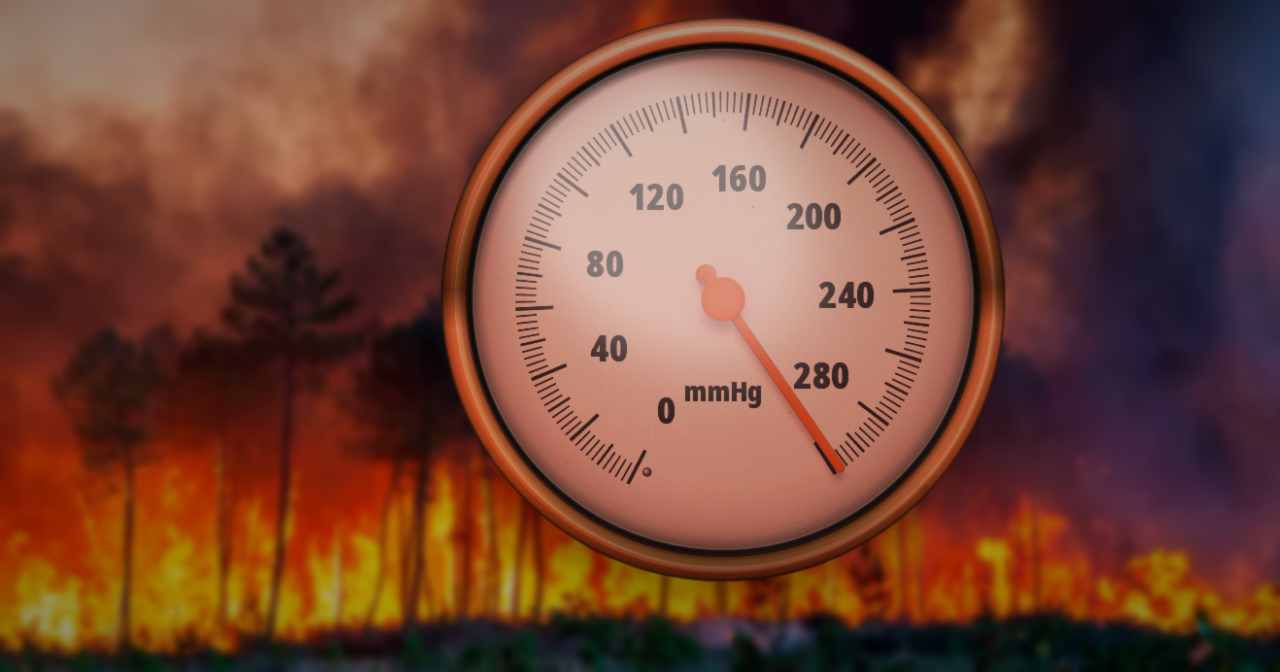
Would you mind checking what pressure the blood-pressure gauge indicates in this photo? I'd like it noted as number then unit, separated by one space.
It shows 298 mmHg
